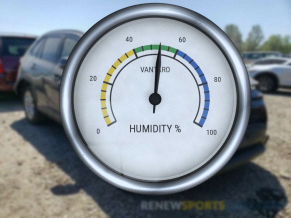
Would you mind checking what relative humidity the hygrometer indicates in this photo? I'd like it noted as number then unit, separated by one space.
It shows 52 %
